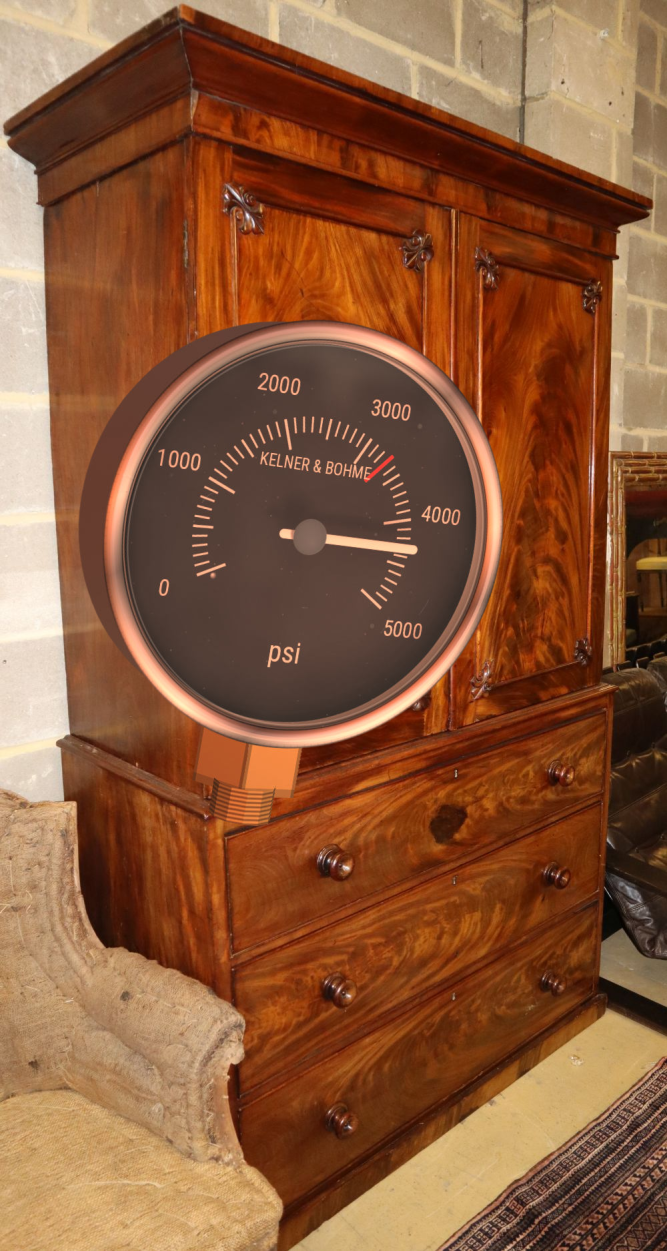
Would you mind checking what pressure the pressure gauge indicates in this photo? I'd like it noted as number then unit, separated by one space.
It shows 4300 psi
